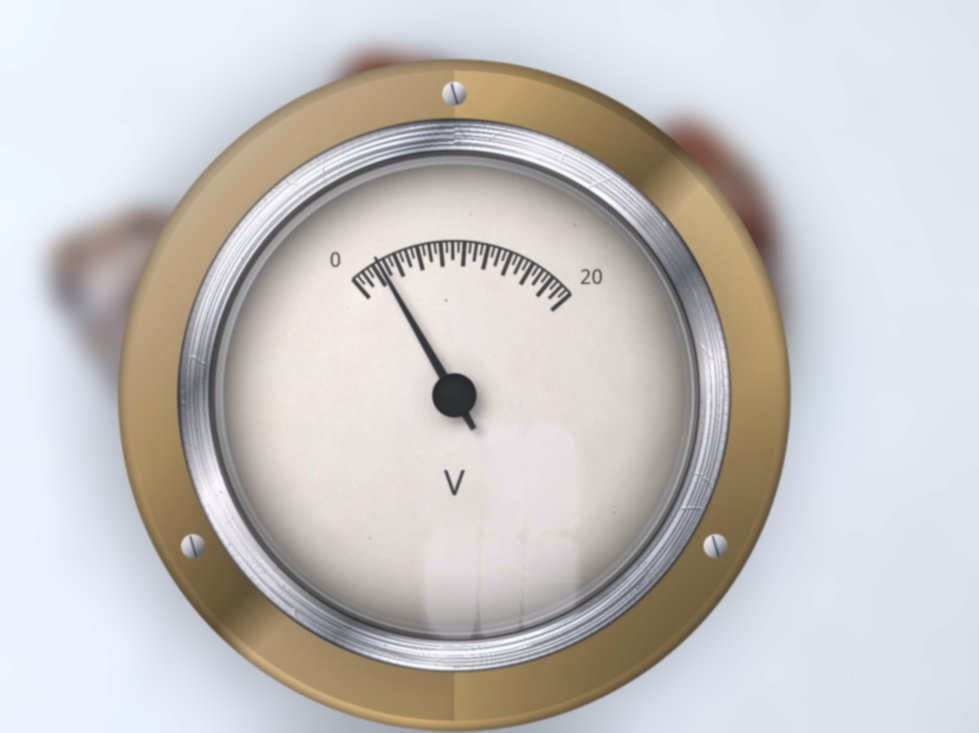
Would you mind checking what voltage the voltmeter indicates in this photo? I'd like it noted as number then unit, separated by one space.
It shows 2.5 V
